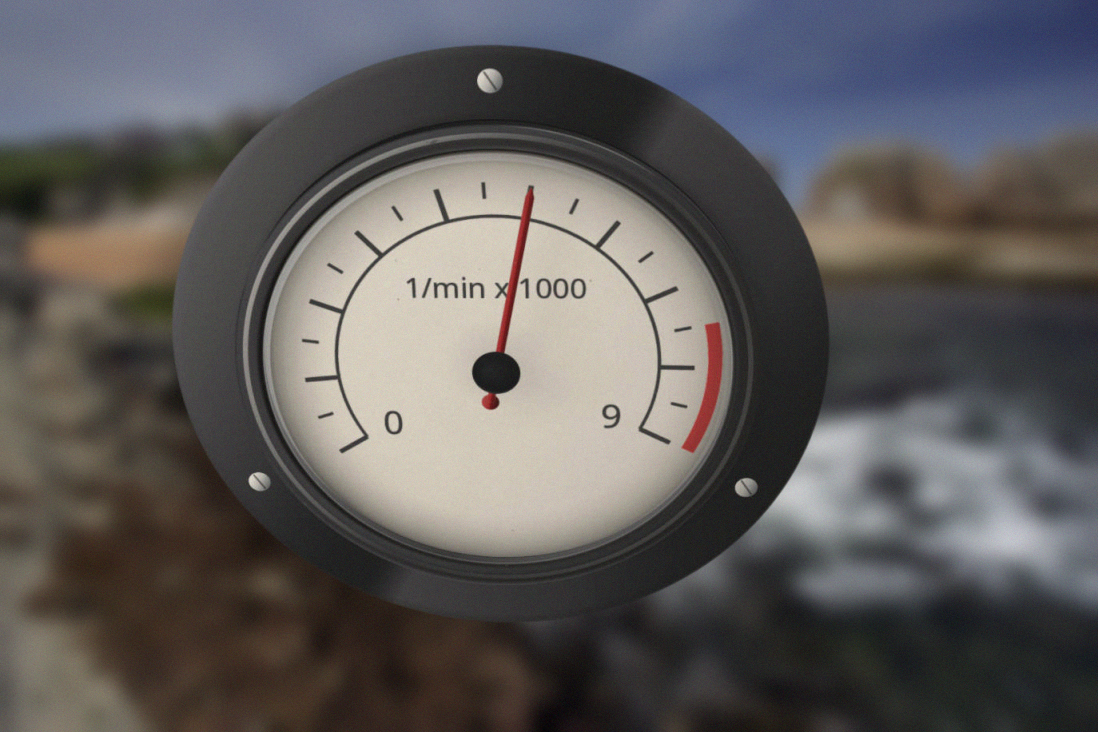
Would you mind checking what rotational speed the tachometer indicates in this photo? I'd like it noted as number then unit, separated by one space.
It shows 5000 rpm
